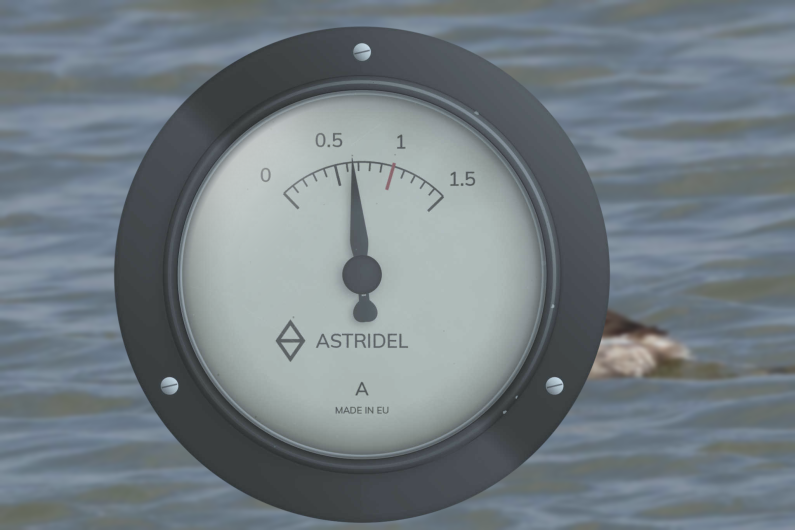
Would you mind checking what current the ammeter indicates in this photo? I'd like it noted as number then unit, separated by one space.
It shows 0.65 A
